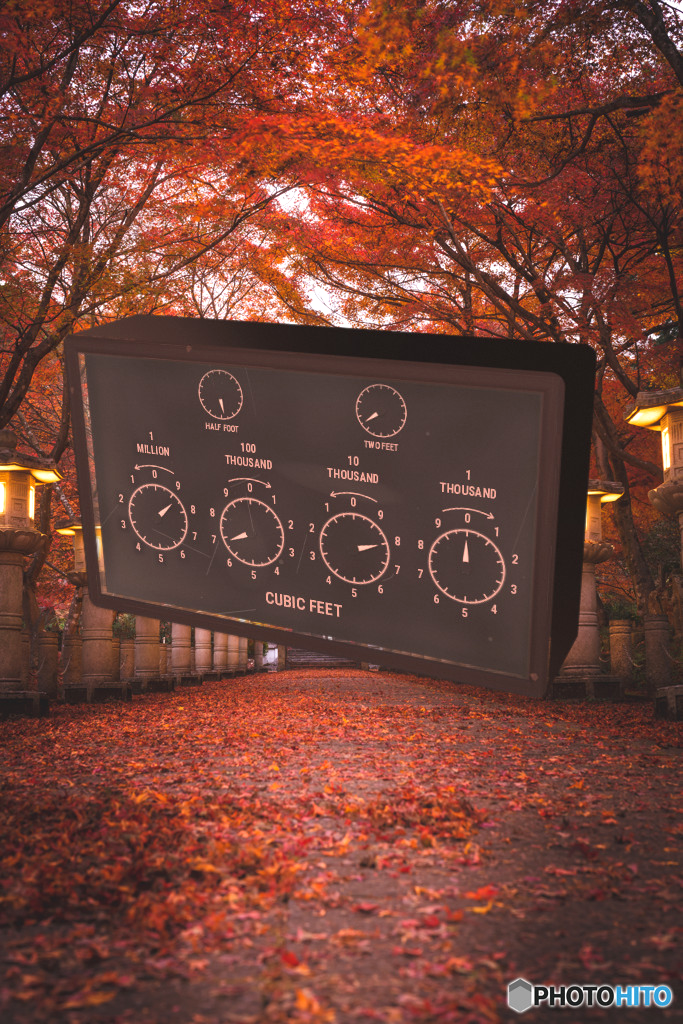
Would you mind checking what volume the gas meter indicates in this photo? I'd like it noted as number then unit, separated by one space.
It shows 868000 ft³
